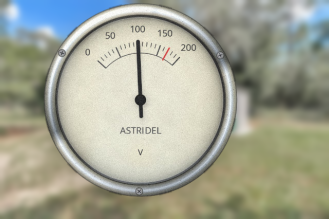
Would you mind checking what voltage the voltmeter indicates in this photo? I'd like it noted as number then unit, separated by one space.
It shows 100 V
